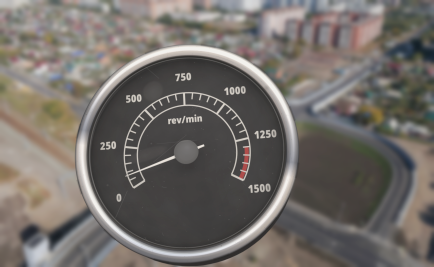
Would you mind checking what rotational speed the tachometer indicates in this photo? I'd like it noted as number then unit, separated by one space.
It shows 75 rpm
